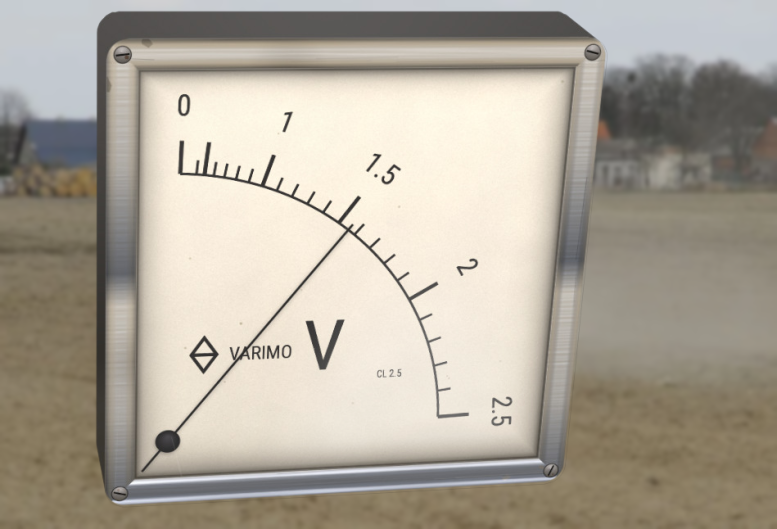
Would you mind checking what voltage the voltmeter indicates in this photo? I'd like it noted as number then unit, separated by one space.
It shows 1.55 V
